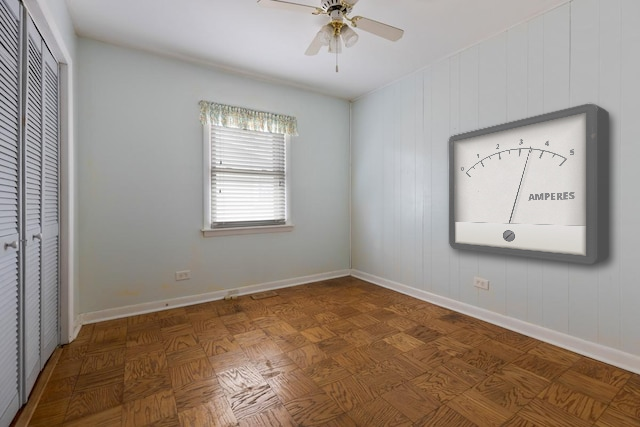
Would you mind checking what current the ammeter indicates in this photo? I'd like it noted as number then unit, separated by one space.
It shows 3.5 A
